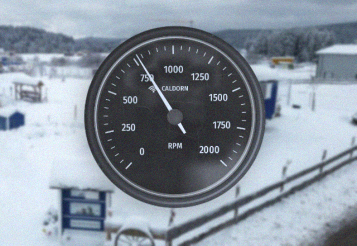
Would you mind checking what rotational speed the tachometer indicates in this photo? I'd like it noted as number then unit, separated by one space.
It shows 775 rpm
